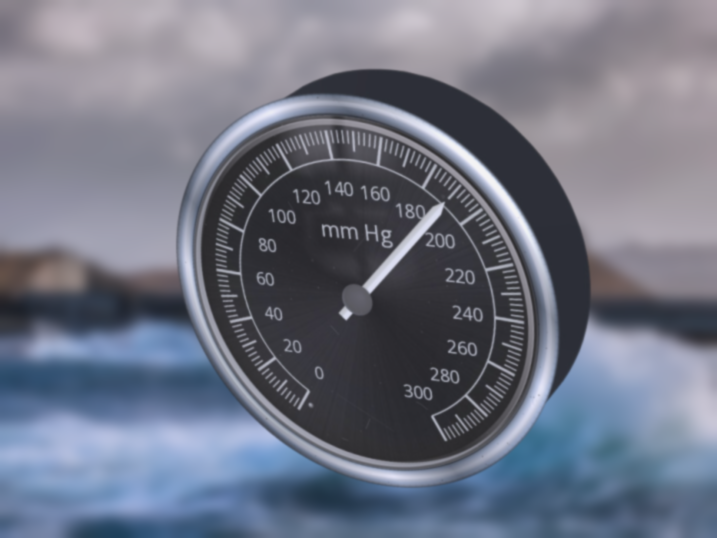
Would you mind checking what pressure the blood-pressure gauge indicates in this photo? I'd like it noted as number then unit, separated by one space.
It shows 190 mmHg
